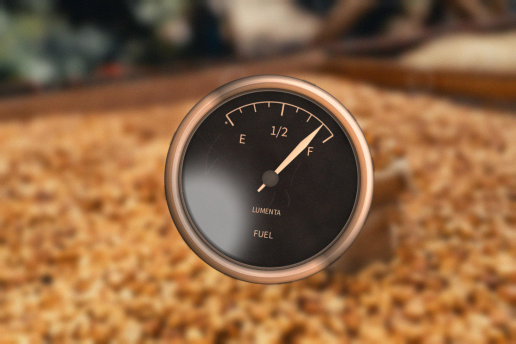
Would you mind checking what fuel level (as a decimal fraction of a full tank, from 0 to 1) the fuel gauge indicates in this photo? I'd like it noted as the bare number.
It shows 0.875
